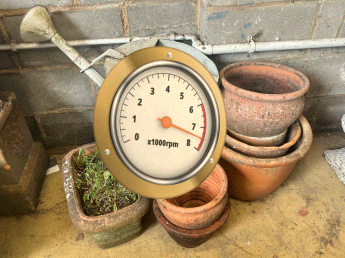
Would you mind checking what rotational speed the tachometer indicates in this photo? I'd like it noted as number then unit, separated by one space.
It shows 7500 rpm
